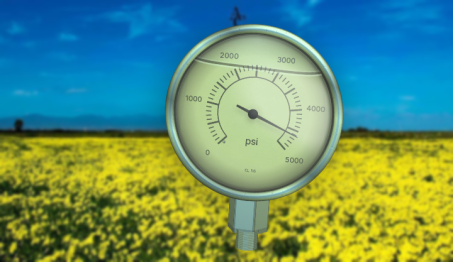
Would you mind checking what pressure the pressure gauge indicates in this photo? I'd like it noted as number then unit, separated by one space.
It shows 4600 psi
